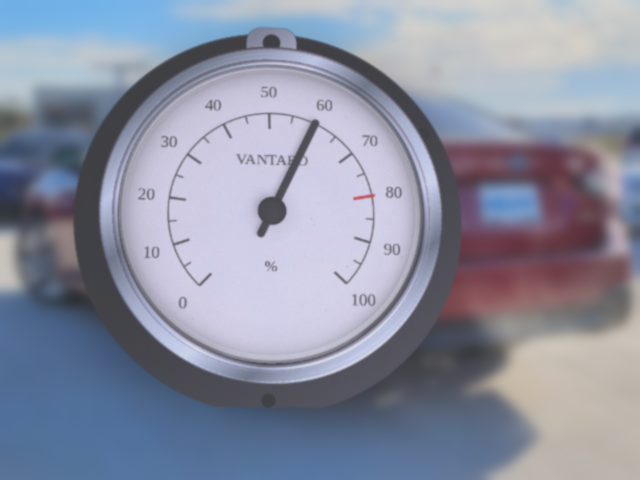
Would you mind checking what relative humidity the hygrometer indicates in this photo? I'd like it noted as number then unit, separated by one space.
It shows 60 %
